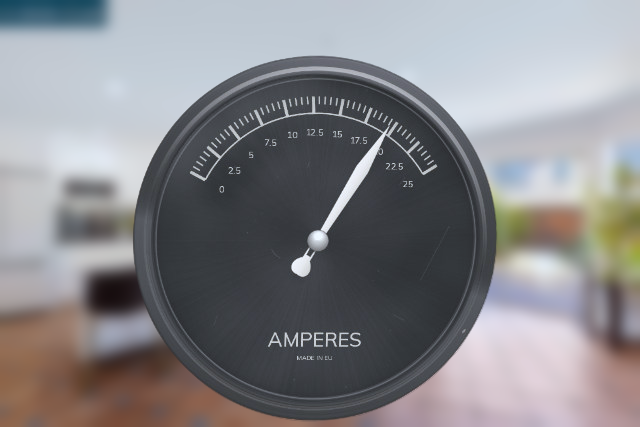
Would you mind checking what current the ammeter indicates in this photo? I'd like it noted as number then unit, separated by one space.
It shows 19.5 A
